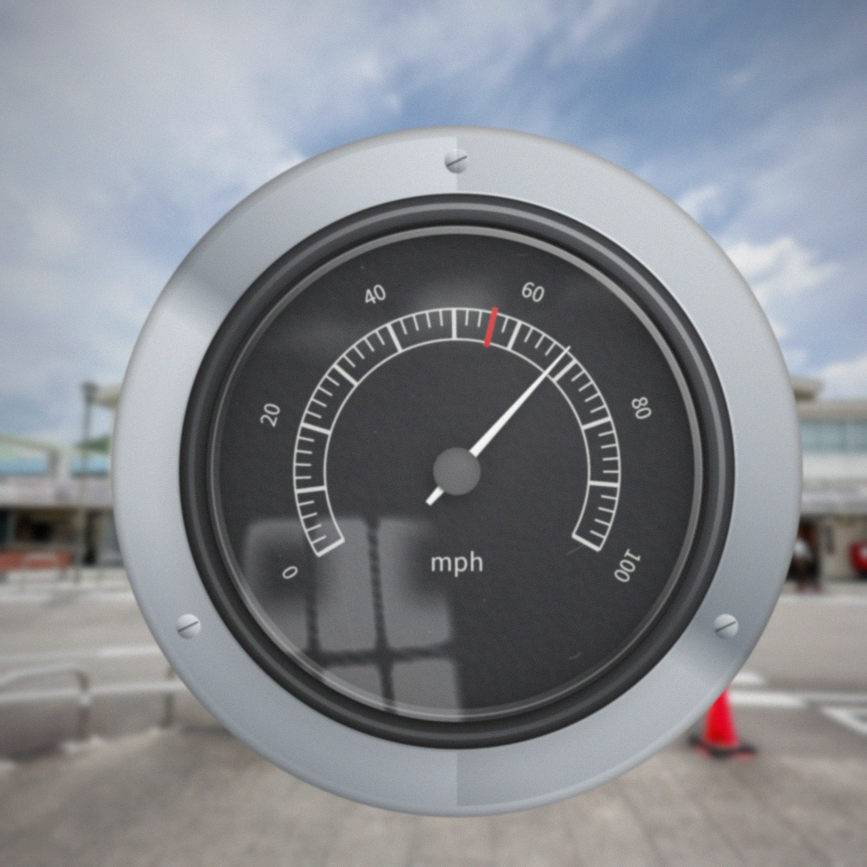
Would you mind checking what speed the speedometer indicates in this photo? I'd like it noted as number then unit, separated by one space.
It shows 68 mph
